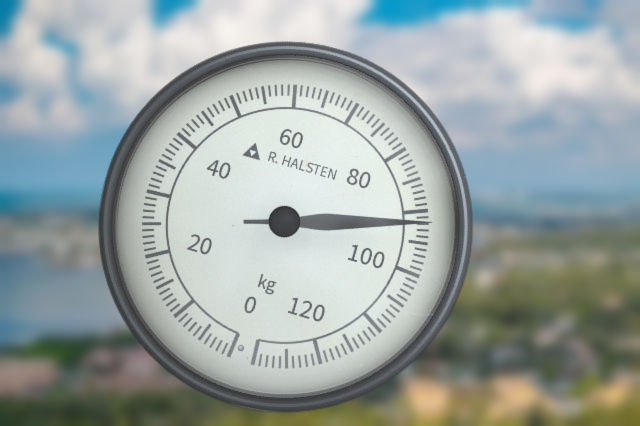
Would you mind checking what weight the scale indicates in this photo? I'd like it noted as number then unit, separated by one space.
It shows 92 kg
